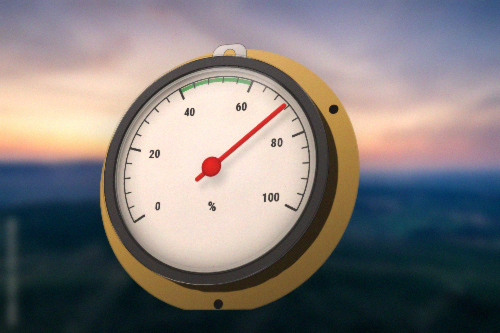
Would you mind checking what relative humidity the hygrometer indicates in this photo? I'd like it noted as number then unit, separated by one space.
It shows 72 %
